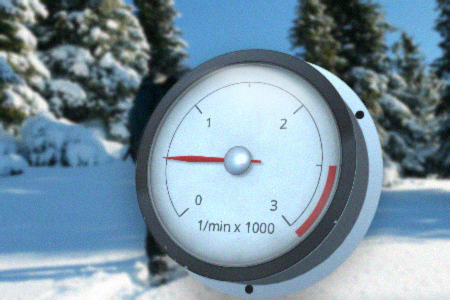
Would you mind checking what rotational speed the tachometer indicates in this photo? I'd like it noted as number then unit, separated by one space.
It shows 500 rpm
